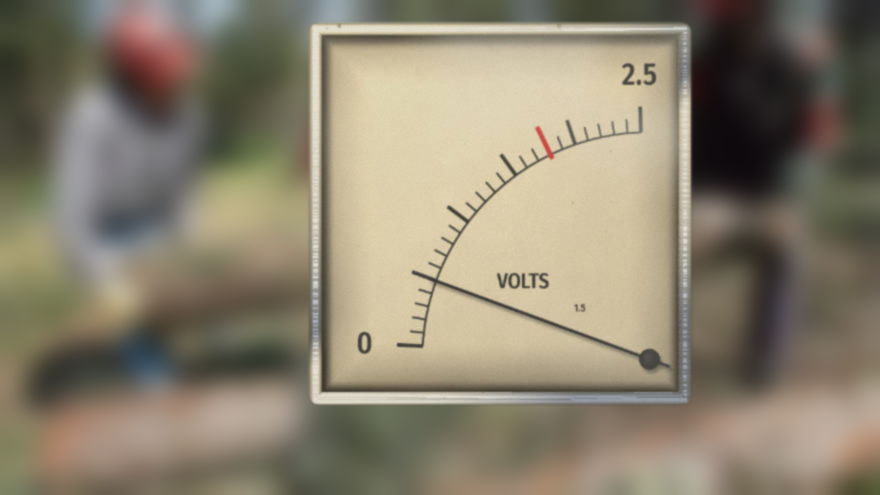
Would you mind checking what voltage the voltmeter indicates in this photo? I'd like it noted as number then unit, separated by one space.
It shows 0.5 V
